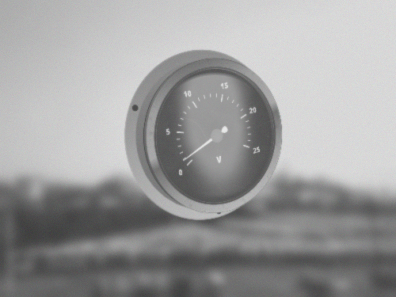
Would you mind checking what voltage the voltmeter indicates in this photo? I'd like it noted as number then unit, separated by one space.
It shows 1 V
